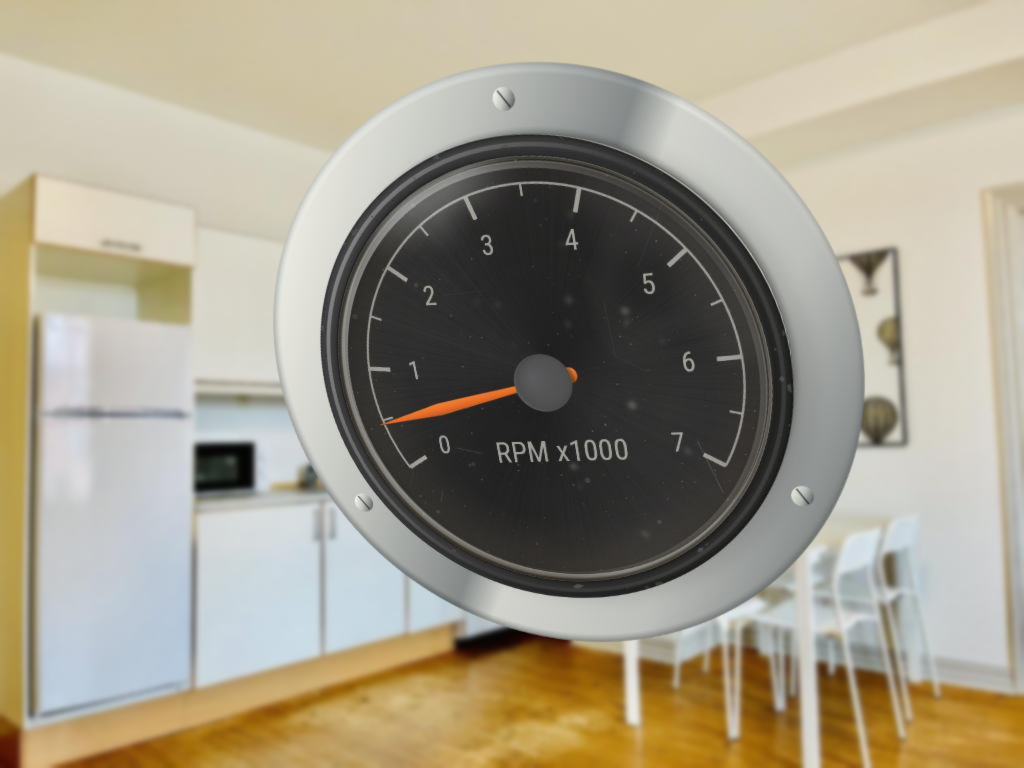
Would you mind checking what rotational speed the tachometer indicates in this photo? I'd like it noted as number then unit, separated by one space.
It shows 500 rpm
